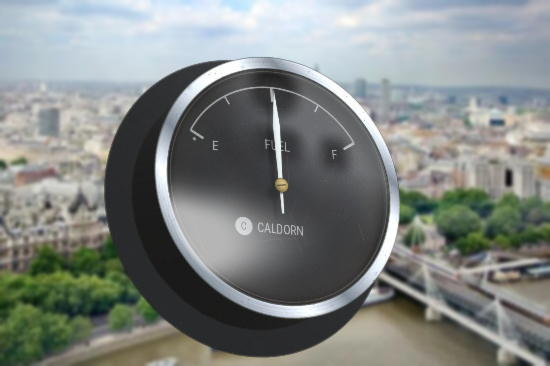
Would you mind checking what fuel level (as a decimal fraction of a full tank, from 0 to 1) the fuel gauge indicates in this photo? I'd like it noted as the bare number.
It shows 0.5
